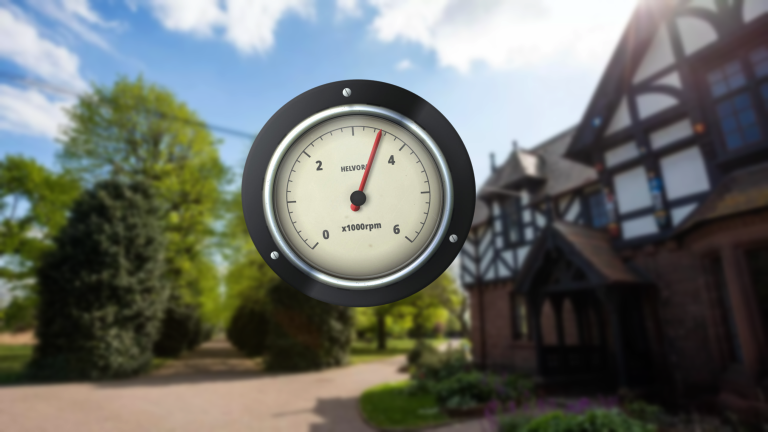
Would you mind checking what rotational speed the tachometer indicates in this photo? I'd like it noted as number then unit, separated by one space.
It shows 3500 rpm
